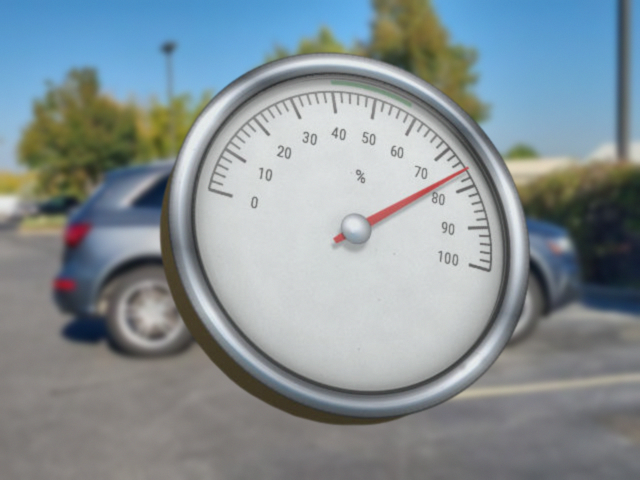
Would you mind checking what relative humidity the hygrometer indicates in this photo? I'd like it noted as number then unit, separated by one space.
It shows 76 %
